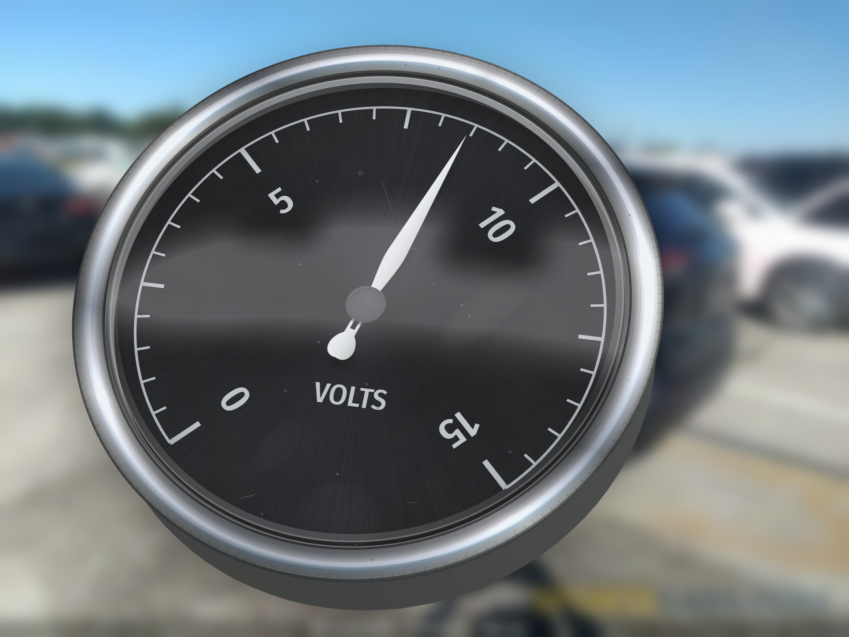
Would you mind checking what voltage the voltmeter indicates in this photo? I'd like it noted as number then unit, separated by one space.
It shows 8.5 V
